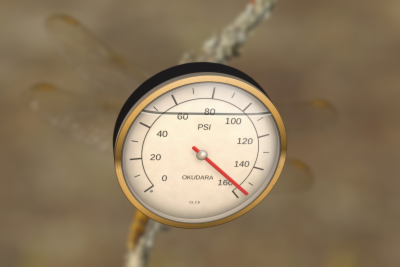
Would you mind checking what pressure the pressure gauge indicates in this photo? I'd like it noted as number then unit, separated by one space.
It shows 155 psi
